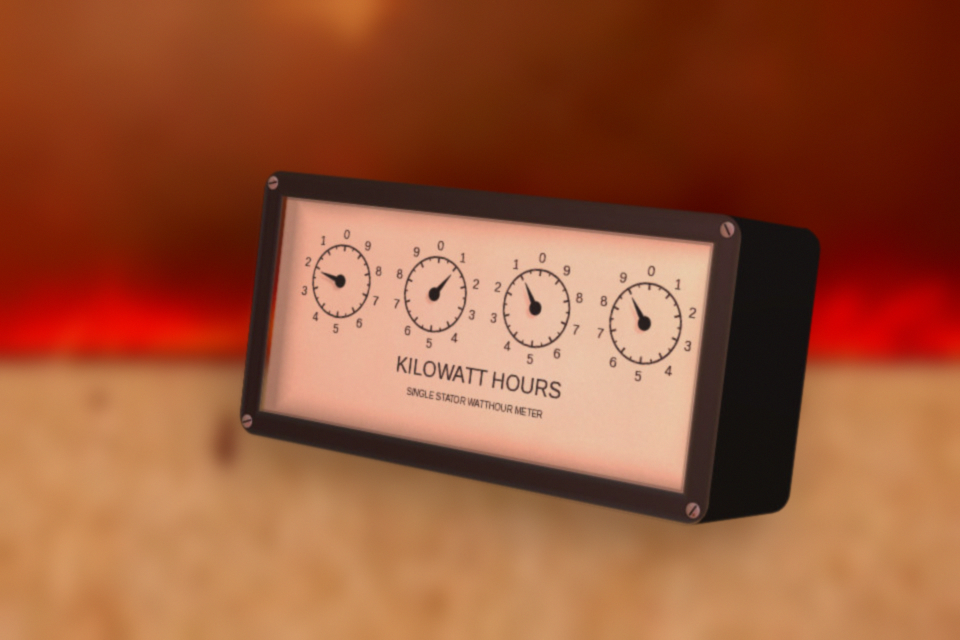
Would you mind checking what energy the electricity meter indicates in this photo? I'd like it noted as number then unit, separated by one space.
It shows 2109 kWh
